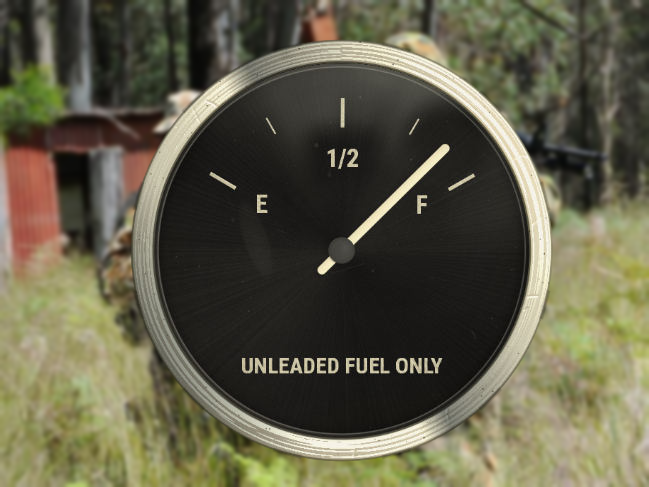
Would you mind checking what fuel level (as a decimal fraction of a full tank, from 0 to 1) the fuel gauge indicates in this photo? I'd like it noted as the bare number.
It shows 0.875
